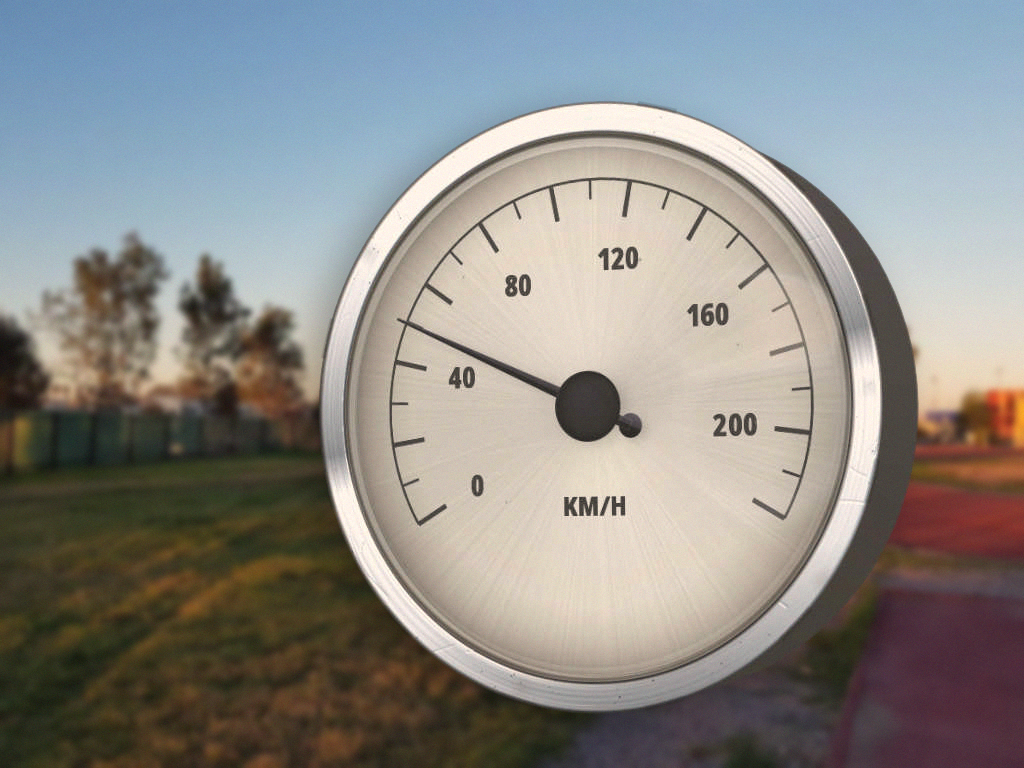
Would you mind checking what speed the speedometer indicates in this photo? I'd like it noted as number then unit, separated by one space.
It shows 50 km/h
